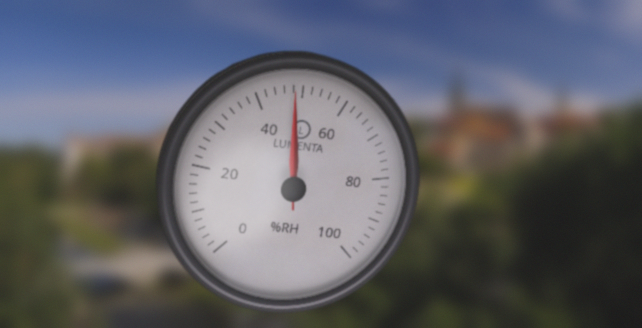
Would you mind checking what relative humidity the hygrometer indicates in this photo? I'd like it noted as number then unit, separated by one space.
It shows 48 %
